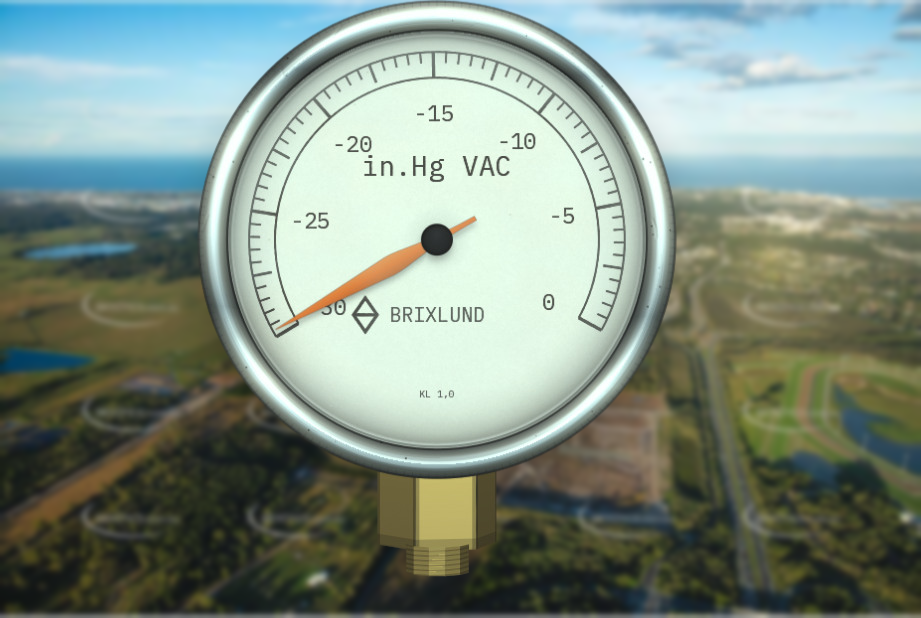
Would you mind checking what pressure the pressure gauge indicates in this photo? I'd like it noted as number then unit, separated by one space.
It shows -29.75 inHg
